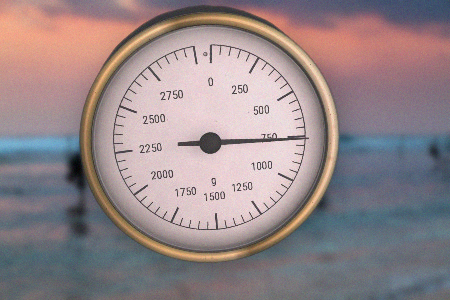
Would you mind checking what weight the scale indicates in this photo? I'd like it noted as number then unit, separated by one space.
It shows 750 g
